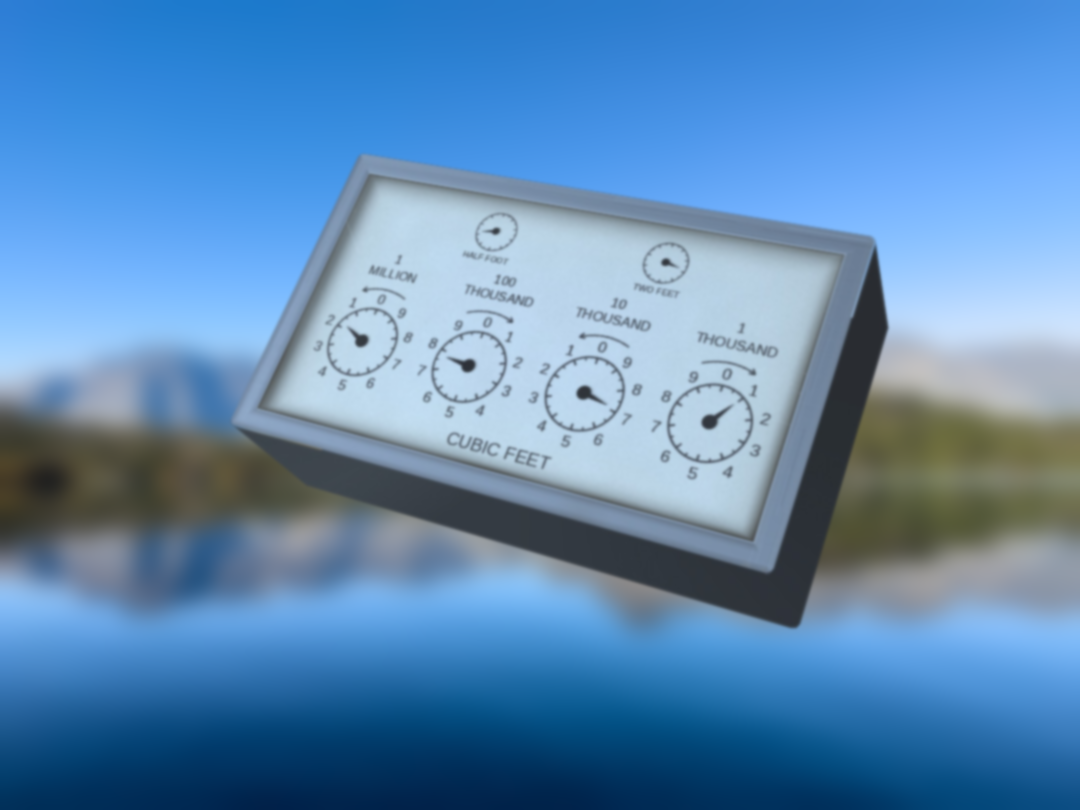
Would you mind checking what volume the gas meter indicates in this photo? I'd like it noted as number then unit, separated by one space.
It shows 177100 ft³
